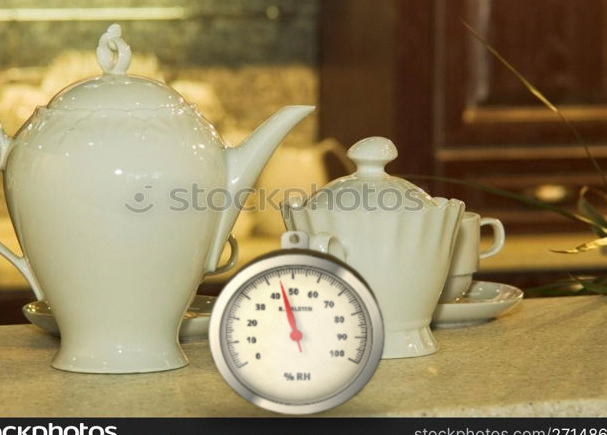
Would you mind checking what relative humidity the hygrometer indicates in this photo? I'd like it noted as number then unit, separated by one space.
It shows 45 %
